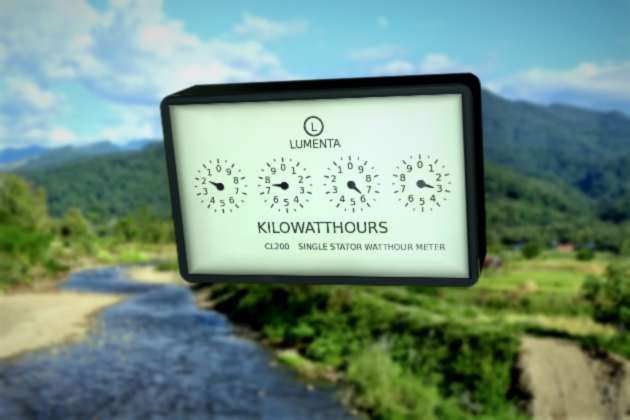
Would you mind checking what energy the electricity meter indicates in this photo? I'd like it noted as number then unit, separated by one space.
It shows 1763 kWh
